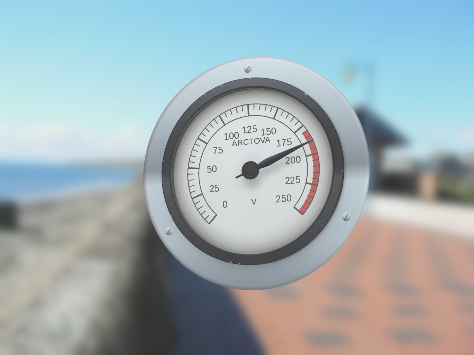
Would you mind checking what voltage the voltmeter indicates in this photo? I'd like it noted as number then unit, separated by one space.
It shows 190 V
